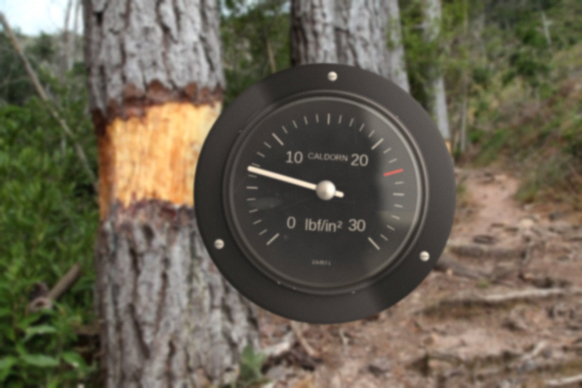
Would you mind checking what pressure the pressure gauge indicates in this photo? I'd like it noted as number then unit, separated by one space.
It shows 6.5 psi
